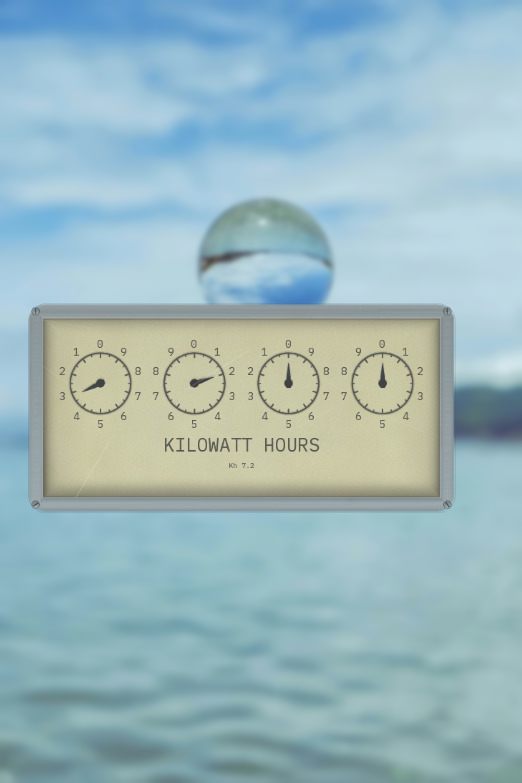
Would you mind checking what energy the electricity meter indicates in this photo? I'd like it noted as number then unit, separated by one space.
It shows 3200 kWh
